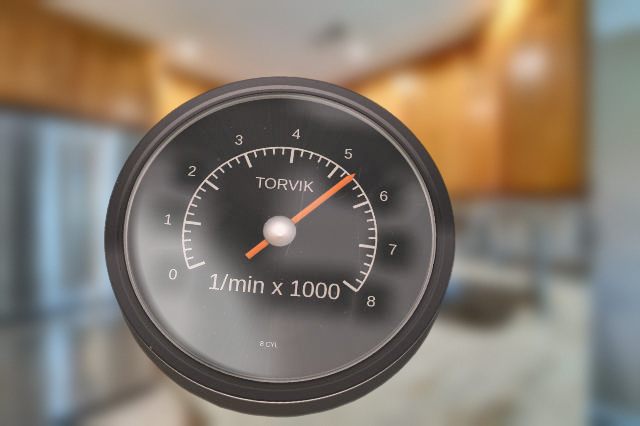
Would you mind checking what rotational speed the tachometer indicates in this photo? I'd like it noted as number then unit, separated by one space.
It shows 5400 rpm
